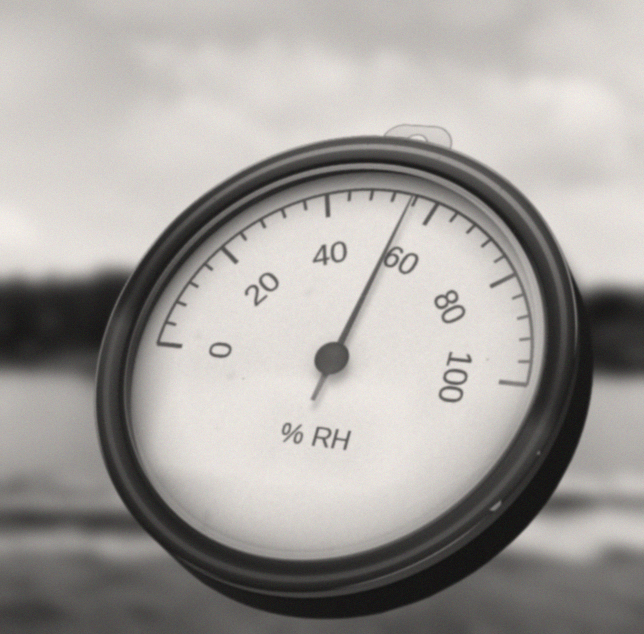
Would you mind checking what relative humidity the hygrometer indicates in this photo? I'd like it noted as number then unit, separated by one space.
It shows 56 %
